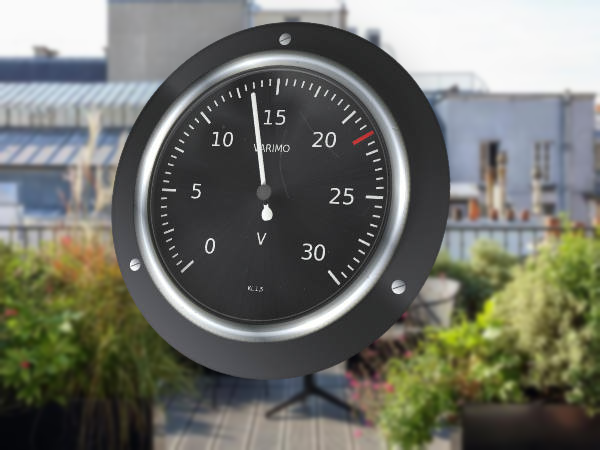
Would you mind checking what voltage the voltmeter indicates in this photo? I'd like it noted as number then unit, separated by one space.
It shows 13.5 V
